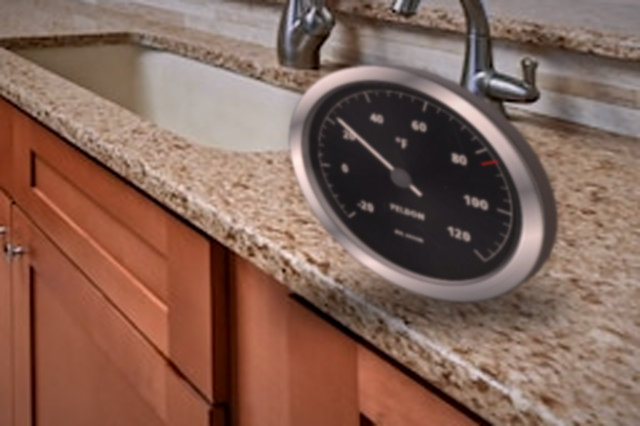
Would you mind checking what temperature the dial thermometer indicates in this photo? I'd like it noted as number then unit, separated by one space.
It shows 24 °F
